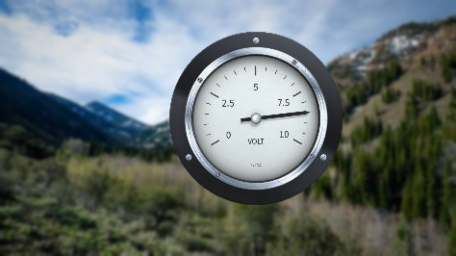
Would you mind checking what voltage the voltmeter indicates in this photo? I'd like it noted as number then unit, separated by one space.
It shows 8.5 V
